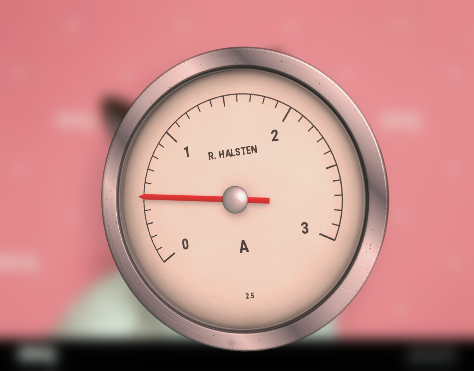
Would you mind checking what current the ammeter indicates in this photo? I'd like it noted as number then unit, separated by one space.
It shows 0.5 A
